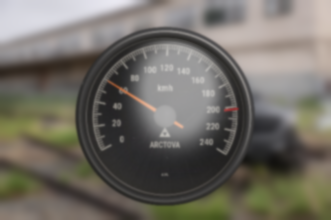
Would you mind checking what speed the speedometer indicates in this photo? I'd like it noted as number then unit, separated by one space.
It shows 60 km/h
